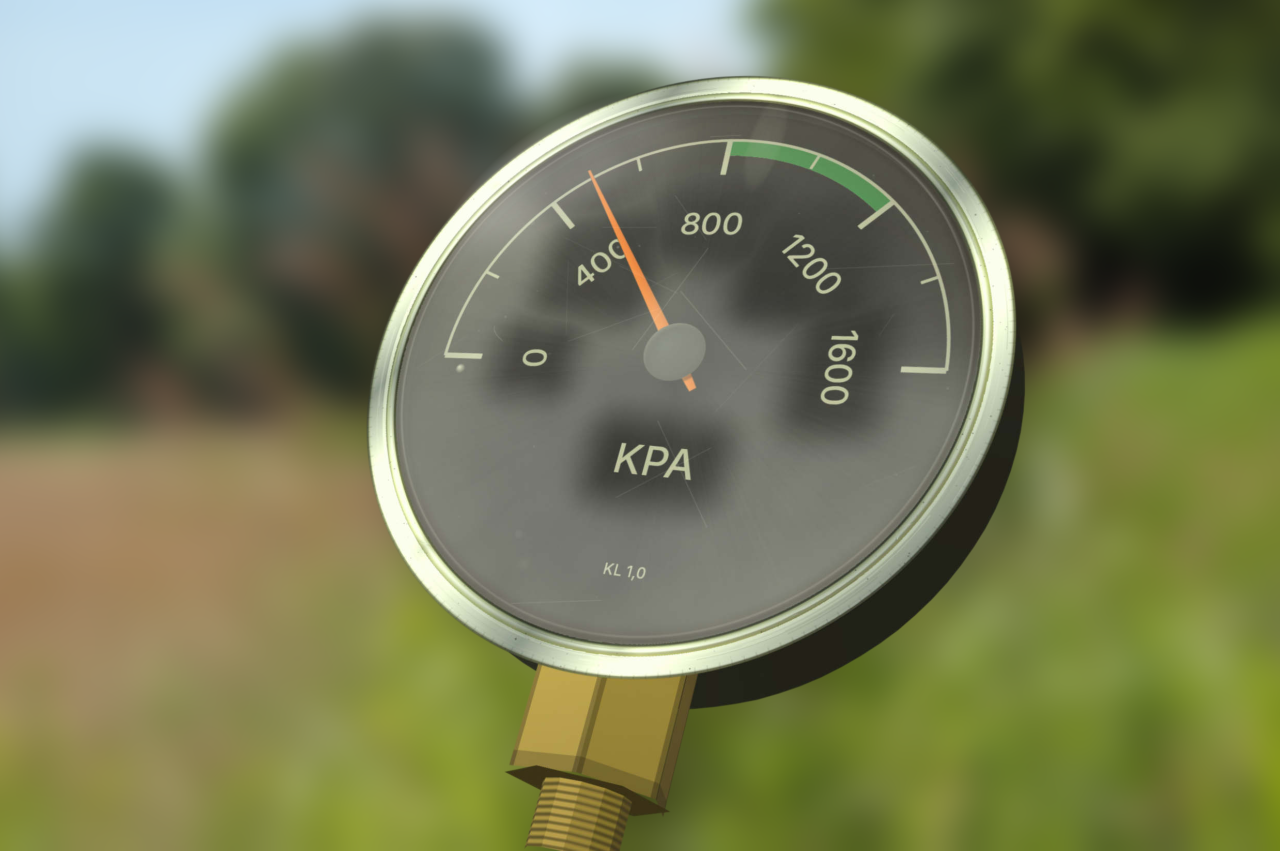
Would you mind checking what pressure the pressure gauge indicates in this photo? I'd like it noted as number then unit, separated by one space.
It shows 500 kPa
